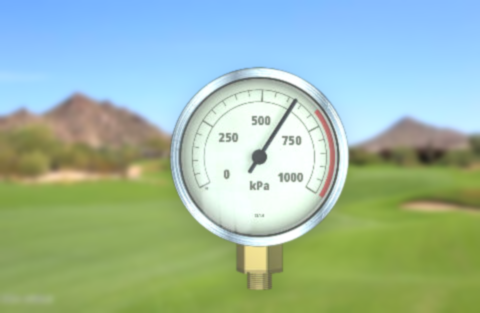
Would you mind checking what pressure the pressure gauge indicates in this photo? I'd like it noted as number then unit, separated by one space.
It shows 625 kPa
